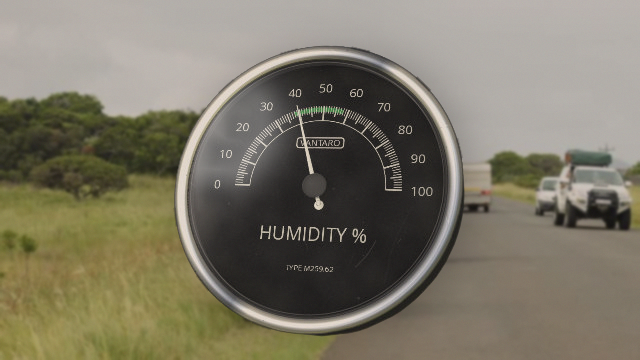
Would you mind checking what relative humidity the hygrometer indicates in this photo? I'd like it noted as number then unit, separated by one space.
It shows 40 %
